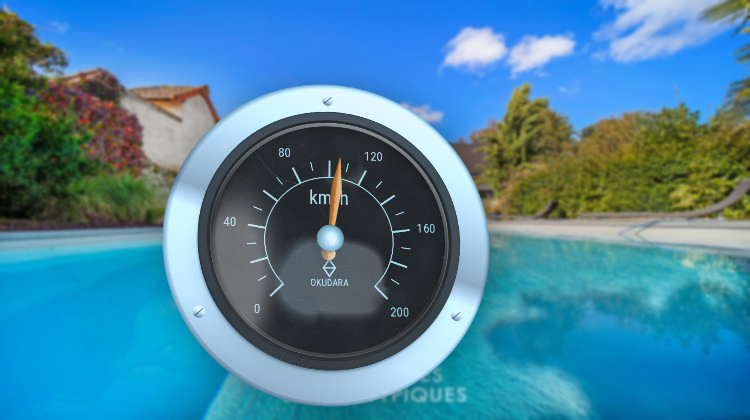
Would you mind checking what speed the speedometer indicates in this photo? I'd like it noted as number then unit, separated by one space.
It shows 105 km/h
